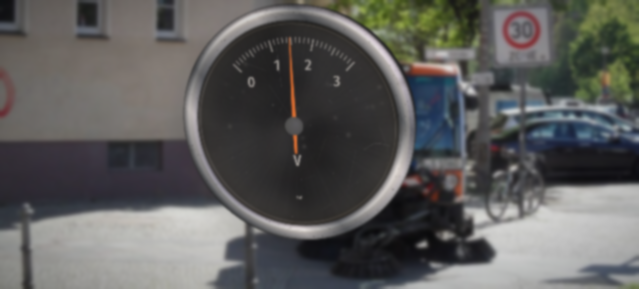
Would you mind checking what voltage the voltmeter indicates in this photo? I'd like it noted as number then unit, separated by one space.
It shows 1.5 V
